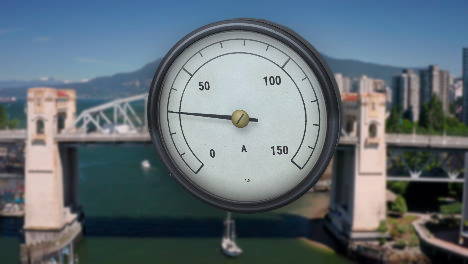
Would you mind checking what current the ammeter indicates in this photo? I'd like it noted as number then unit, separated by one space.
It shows 30 A
